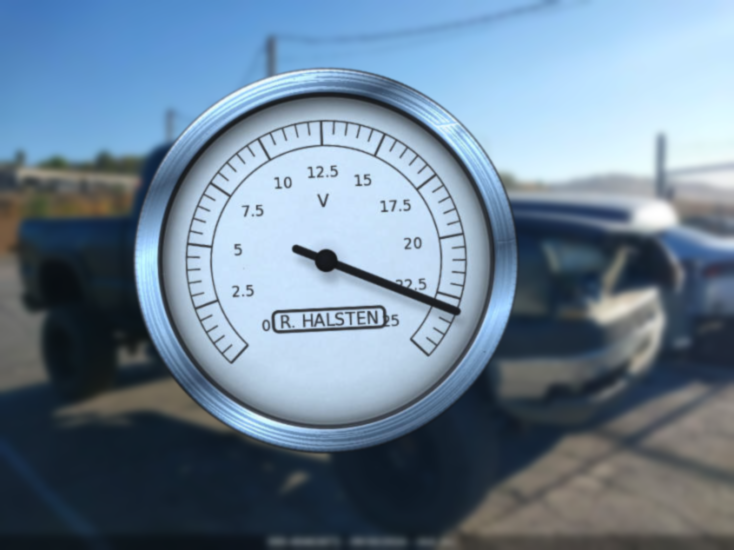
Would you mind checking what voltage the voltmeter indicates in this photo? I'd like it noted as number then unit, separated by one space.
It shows 23 V
